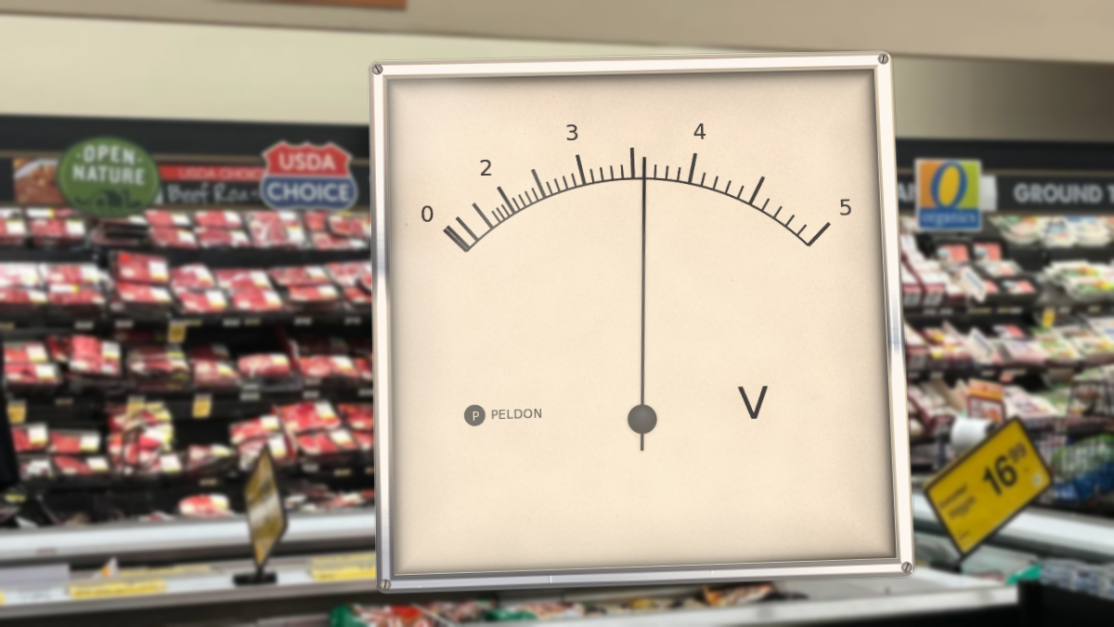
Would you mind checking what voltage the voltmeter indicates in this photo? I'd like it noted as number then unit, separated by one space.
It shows 3.6 V
